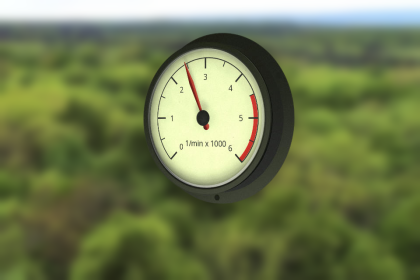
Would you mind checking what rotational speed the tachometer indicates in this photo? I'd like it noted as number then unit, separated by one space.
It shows 2500 rpm
